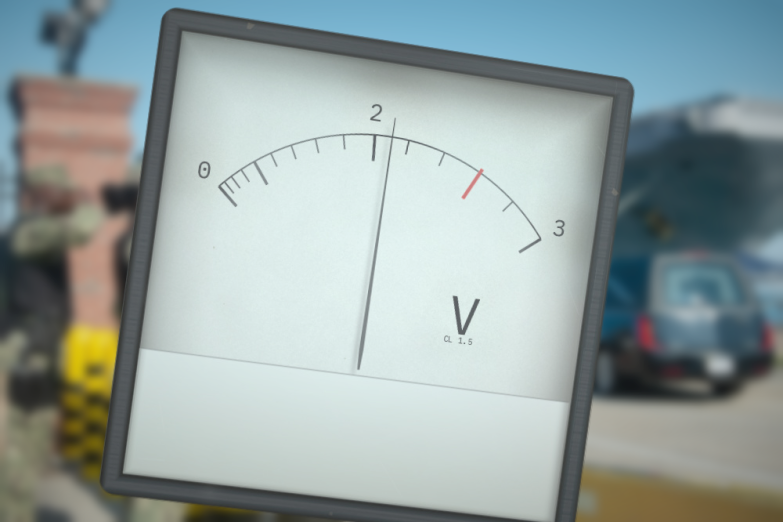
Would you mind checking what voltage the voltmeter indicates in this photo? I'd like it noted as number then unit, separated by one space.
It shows 2.1 V
